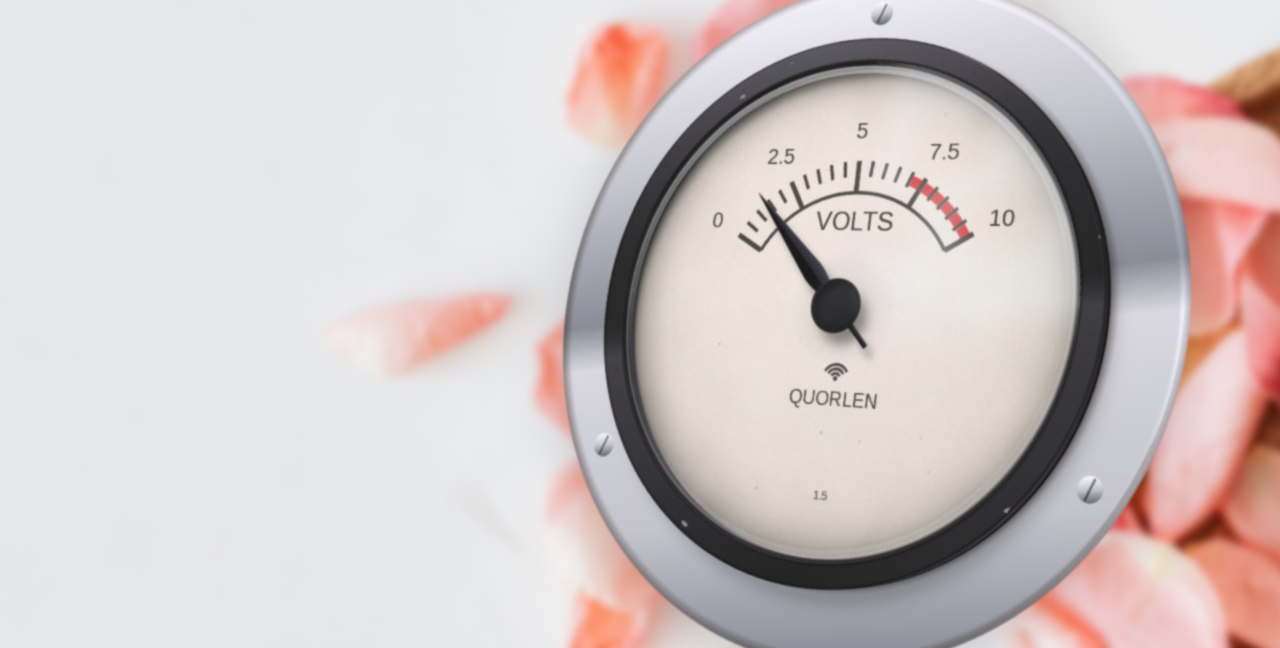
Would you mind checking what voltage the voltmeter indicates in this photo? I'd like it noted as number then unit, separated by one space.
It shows 1.5 V
